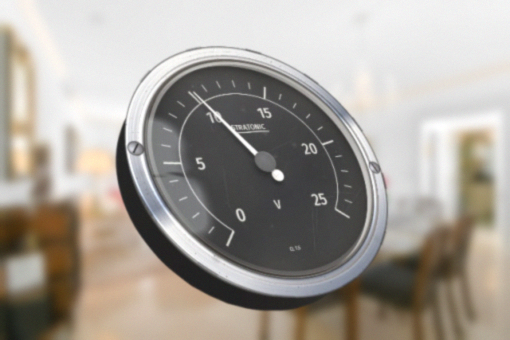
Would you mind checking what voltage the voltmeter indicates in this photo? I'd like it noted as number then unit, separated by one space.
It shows 10 V
